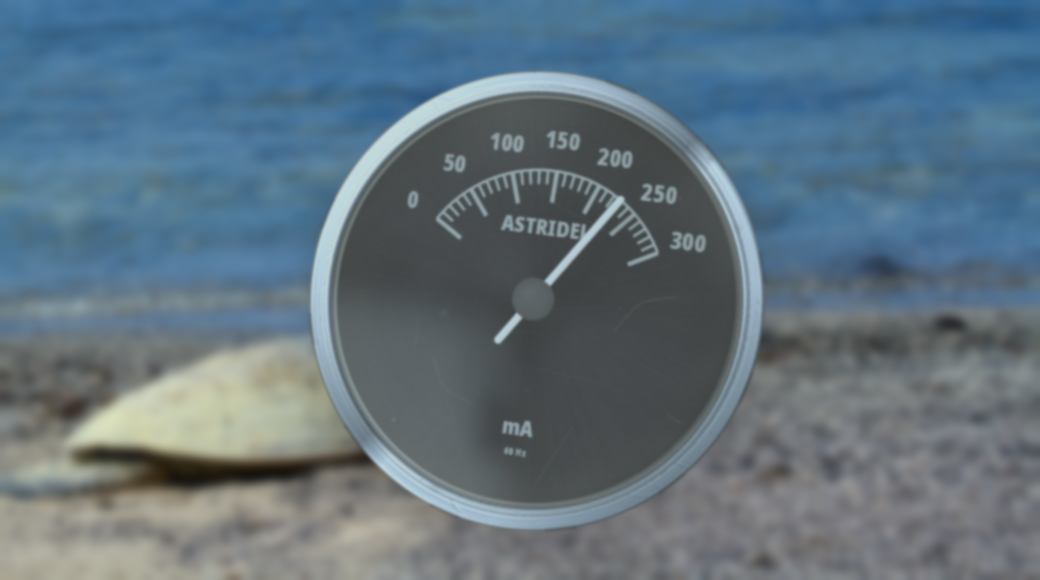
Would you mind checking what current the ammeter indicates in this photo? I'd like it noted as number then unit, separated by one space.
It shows 230 mA
